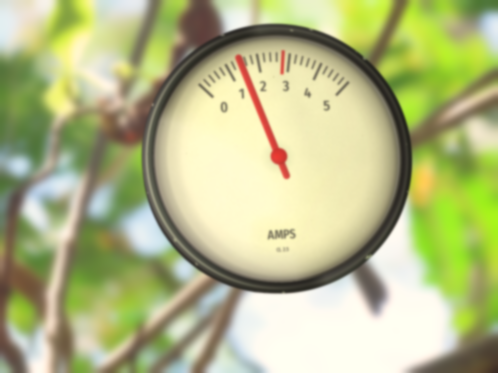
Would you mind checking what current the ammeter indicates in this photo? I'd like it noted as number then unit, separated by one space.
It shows 1.4 A
